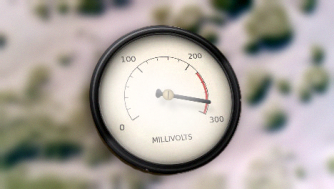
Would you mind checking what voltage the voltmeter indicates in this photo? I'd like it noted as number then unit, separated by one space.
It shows 280 mV
